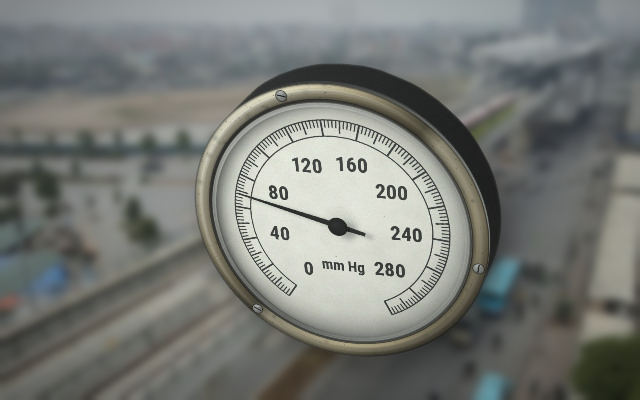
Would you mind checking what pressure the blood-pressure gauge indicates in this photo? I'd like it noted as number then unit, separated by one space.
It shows 70 mmHg
